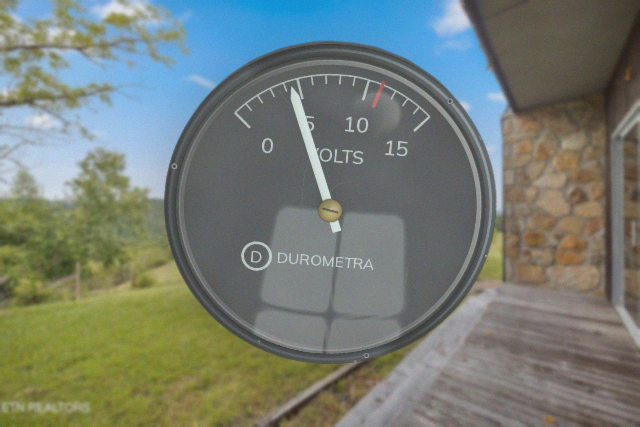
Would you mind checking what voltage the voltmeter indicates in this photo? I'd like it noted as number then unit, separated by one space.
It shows 4.5 V
